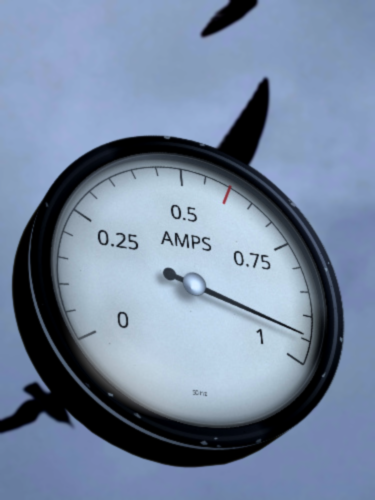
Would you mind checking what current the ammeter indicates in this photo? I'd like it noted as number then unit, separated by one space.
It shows 0.95 A
